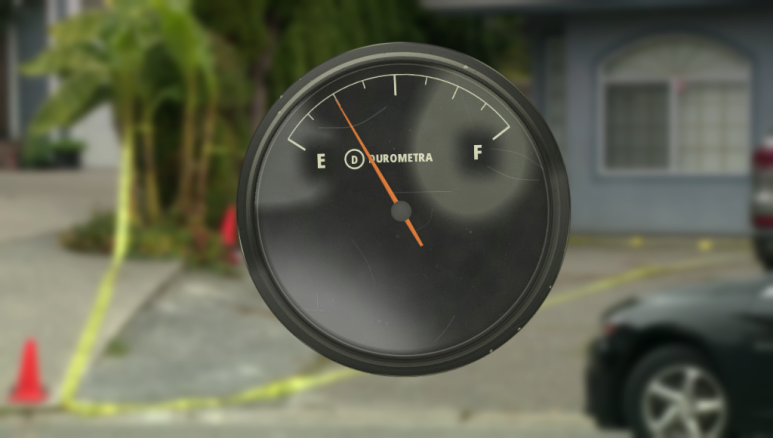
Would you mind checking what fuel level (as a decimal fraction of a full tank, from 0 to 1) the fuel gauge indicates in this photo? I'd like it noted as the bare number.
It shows 0.25
